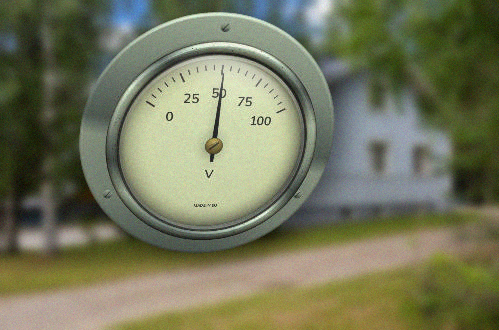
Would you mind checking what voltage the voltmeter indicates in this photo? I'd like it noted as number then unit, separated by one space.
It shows 50 V
